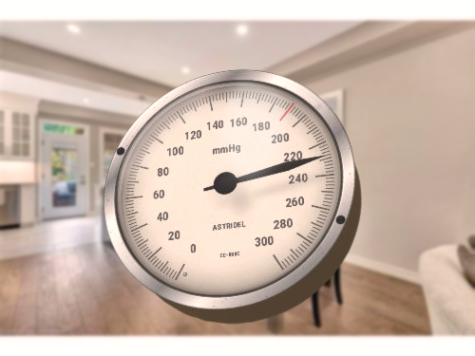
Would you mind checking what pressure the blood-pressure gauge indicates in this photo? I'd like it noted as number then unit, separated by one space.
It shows 230 mmHg
